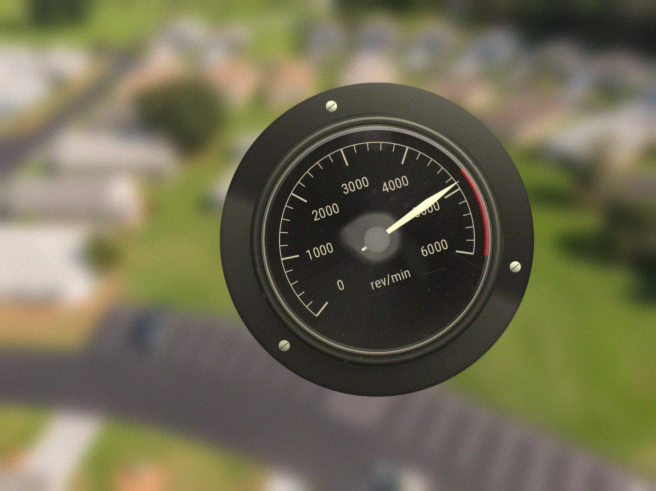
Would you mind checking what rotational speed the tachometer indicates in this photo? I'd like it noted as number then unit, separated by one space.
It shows 4900 rpm
